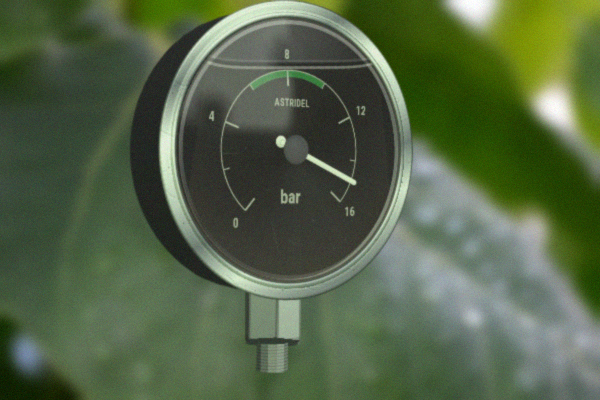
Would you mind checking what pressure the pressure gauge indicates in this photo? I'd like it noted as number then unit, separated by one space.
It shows 15 bar
